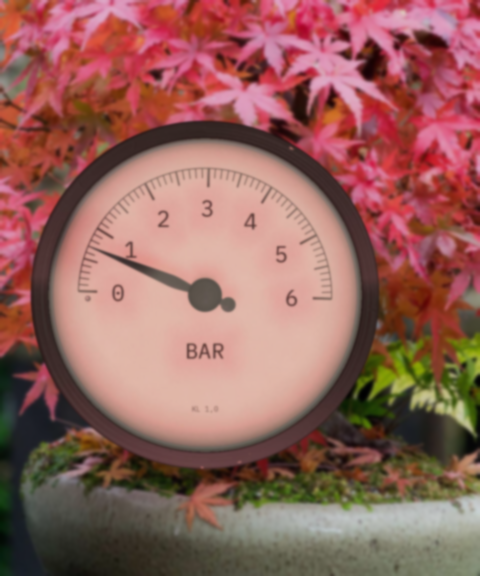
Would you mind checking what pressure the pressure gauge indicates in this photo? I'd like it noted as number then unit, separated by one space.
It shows 0.7 bar
